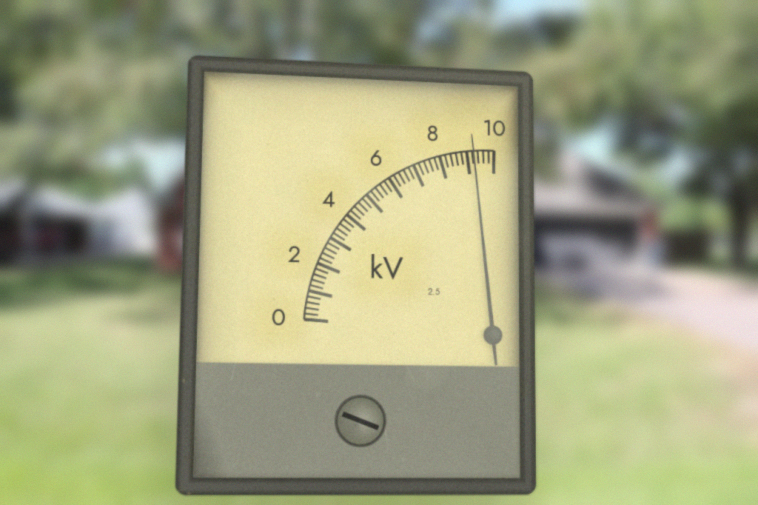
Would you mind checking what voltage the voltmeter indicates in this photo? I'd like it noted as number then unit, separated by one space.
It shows 9.2 kV
